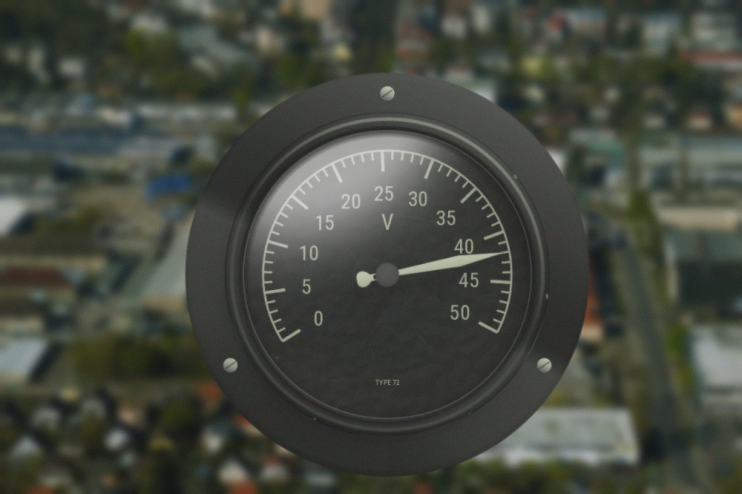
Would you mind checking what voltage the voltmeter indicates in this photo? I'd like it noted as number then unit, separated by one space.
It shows 42 V
